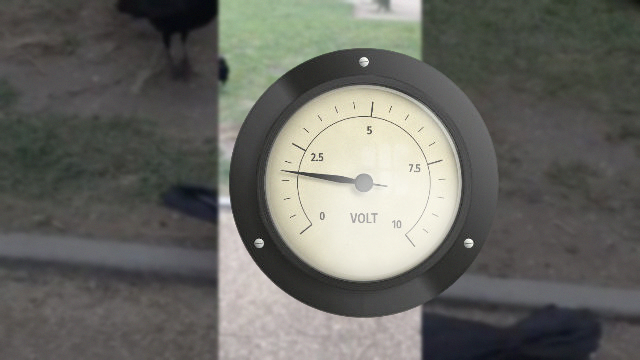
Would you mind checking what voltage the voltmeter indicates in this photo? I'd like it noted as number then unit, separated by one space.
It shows 1.75 V
